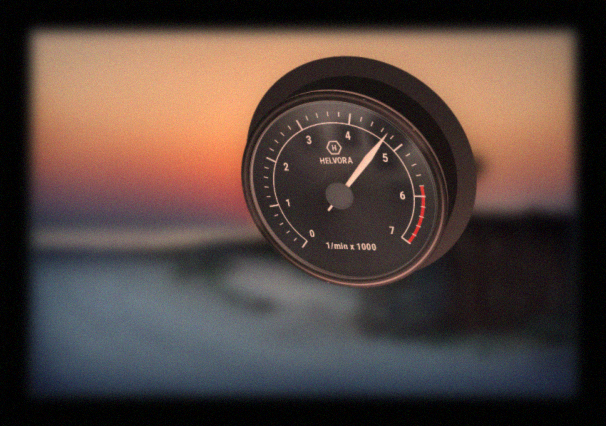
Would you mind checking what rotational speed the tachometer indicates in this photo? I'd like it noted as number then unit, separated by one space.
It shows 4700 rpm
